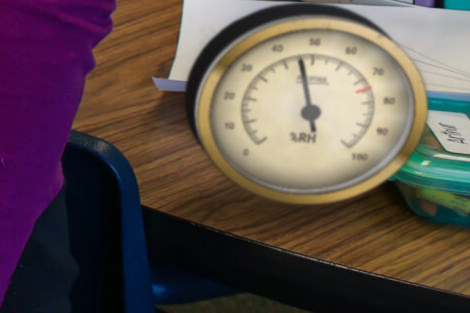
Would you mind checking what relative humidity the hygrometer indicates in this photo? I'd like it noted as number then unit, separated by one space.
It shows 45 %
